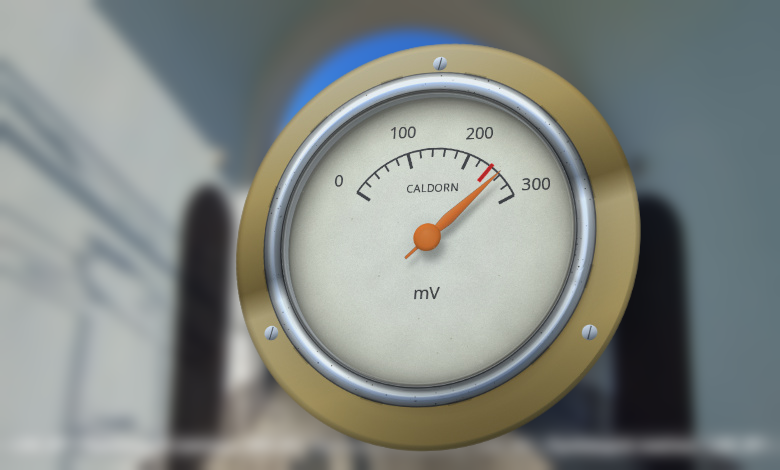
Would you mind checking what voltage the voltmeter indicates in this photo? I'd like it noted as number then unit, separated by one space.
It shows 260 mV
